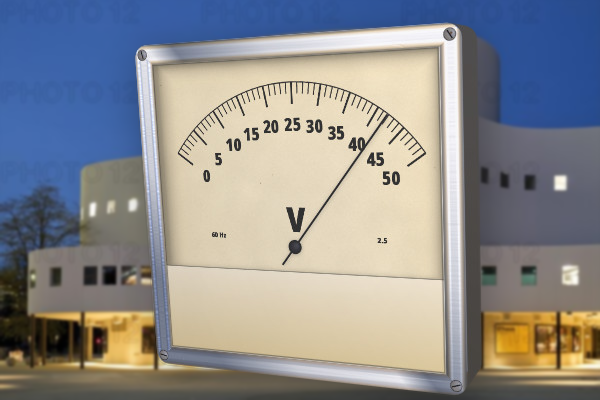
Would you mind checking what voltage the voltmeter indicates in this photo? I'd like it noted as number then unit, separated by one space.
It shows 42 V
